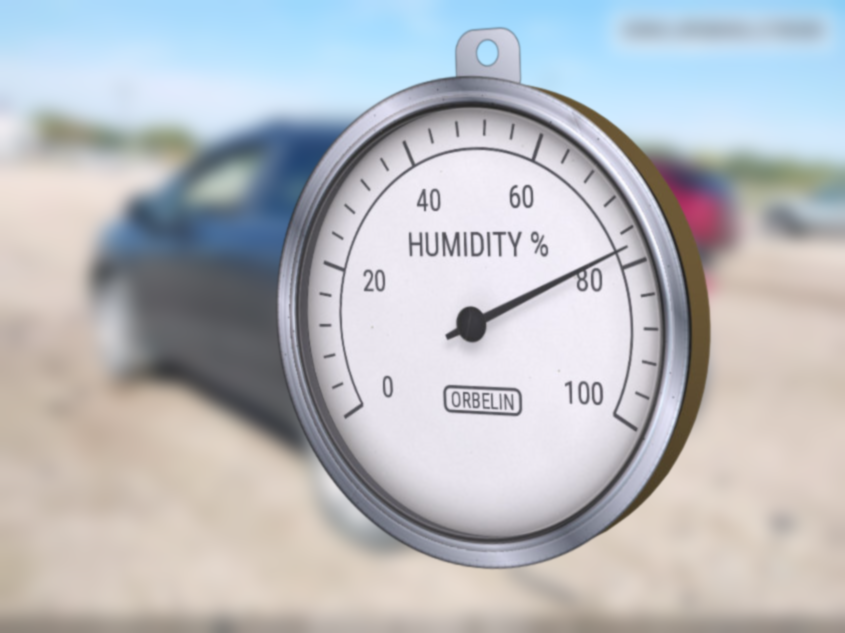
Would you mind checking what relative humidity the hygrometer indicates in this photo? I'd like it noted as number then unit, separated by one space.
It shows 78 %
